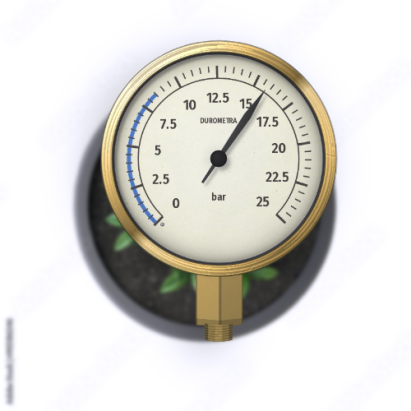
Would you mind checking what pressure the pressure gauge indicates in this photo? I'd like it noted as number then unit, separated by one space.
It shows 15.75 bar
